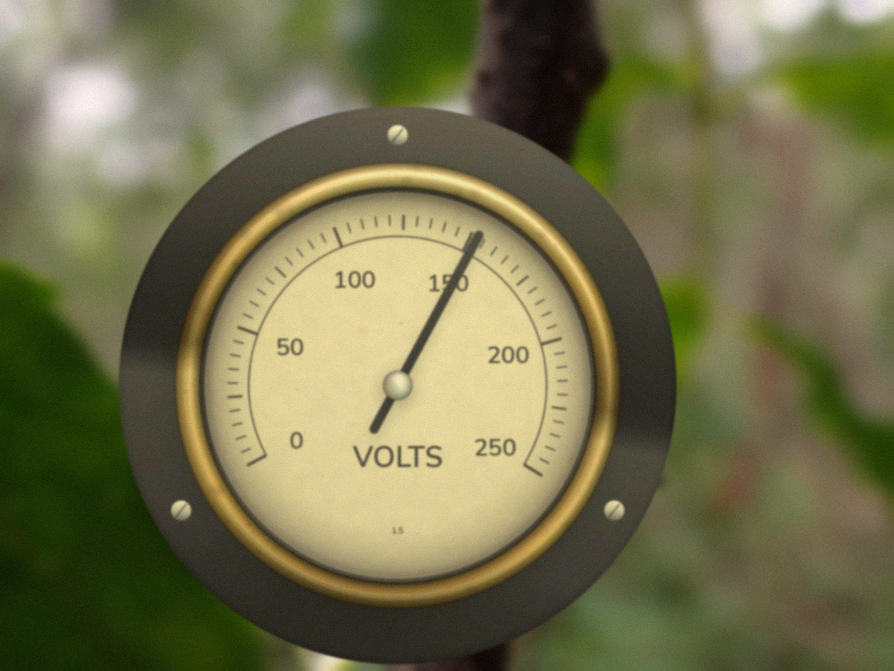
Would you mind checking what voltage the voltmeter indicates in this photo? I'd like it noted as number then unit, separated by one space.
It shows 152.5 V
